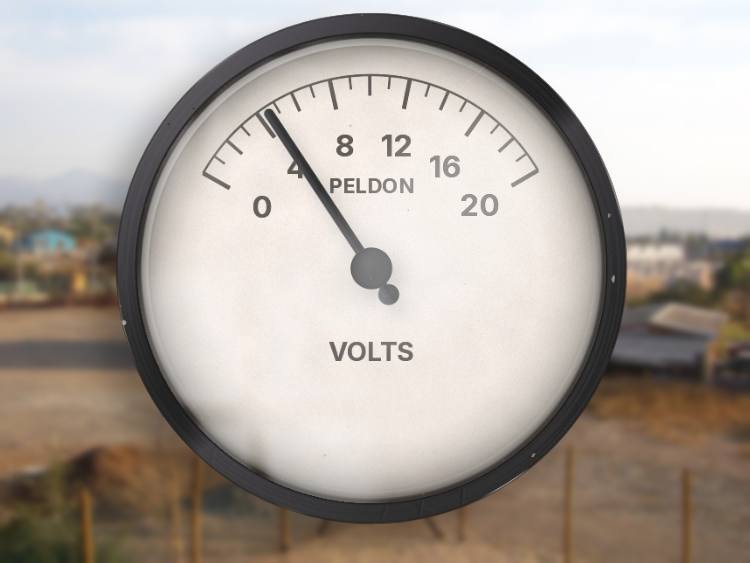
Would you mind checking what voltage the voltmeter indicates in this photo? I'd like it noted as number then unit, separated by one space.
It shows 4.5 V
